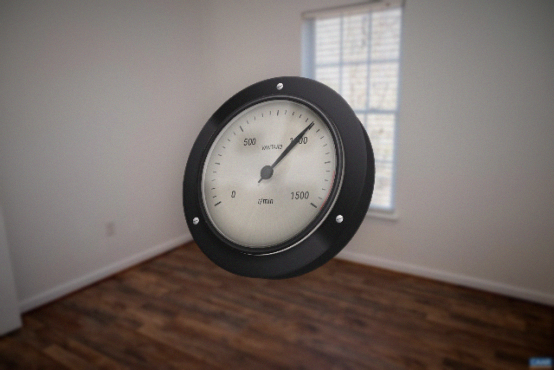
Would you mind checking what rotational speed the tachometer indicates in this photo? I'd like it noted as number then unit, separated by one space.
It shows 1000 rpm
